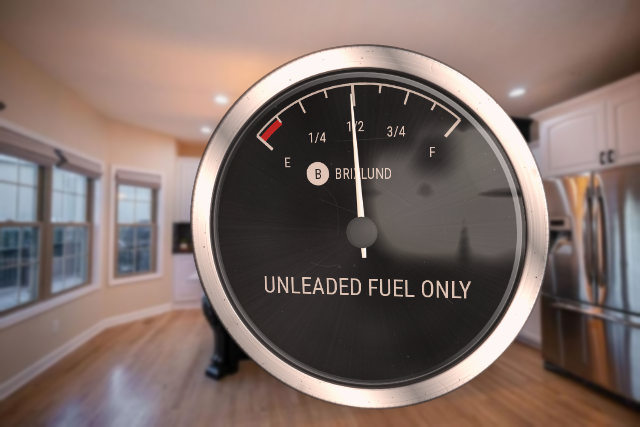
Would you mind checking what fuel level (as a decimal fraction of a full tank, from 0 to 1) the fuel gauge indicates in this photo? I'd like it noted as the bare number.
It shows 0.5
